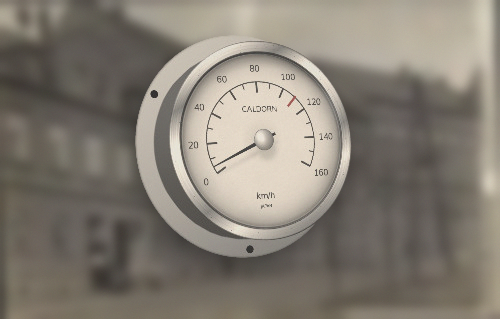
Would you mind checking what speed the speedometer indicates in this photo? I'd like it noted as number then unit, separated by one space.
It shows 5 km/h
